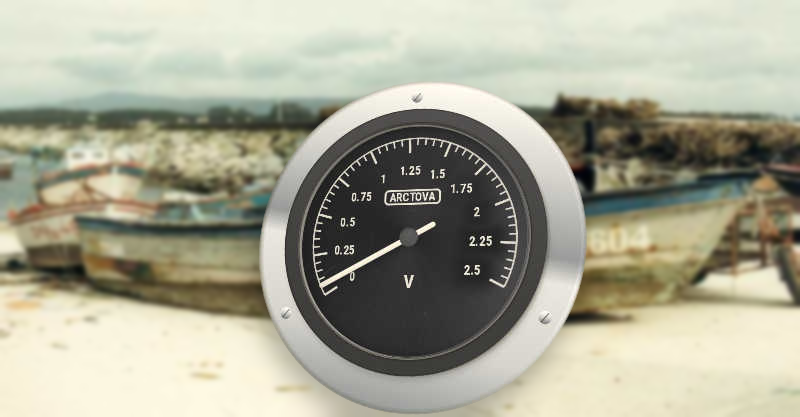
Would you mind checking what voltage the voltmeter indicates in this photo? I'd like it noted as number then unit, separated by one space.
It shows 0.05 V
